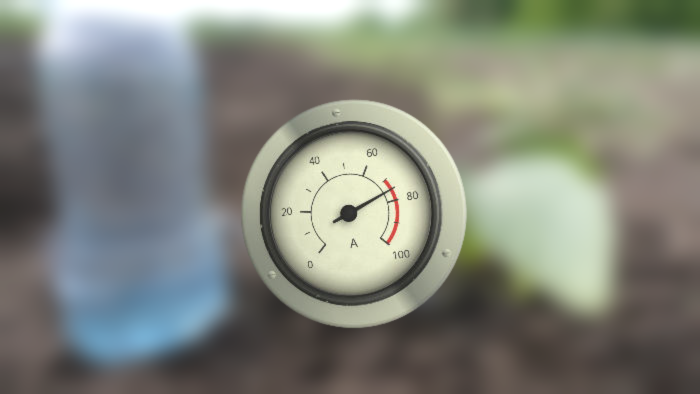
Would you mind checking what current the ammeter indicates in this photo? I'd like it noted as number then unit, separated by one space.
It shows 75 A
